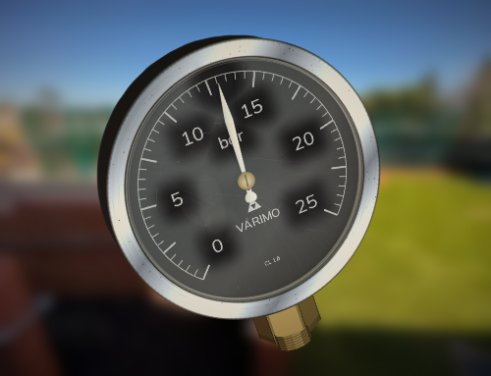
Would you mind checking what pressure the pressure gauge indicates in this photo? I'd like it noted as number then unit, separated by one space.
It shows 13 bar
